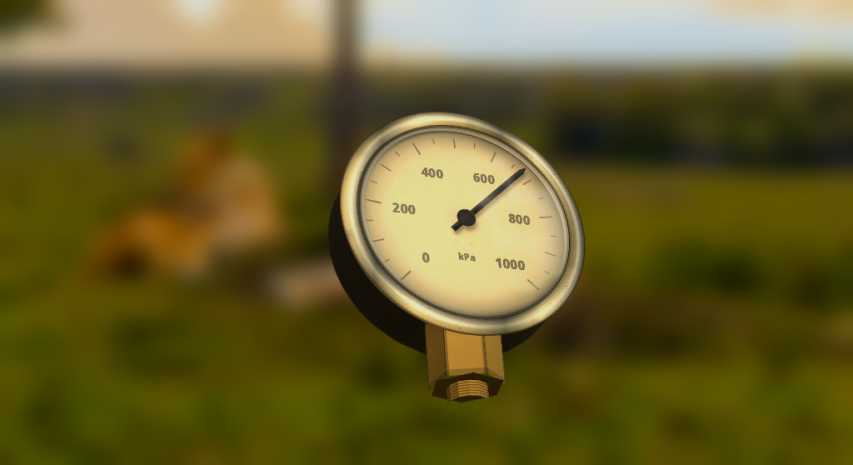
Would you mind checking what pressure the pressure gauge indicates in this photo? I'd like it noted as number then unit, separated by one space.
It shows 675 kPa
